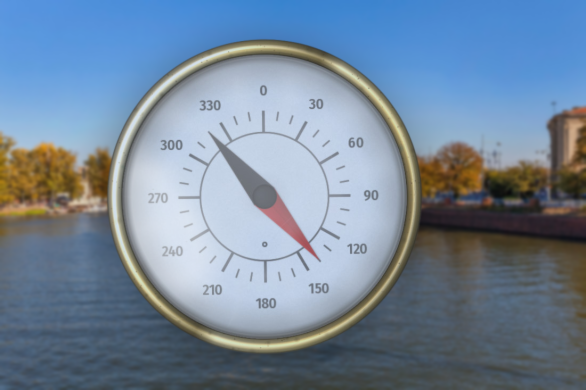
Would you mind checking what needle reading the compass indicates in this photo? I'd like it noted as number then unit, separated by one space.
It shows 140 °
